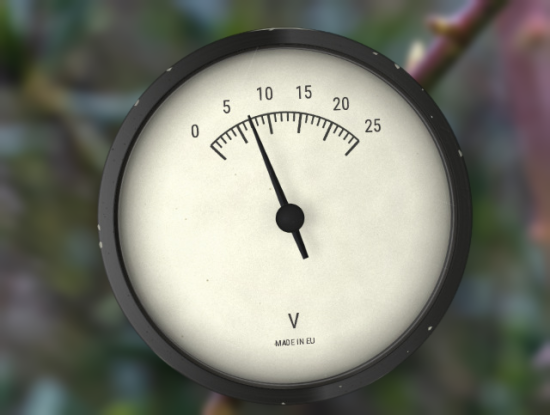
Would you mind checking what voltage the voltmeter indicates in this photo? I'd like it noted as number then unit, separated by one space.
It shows 7 V
